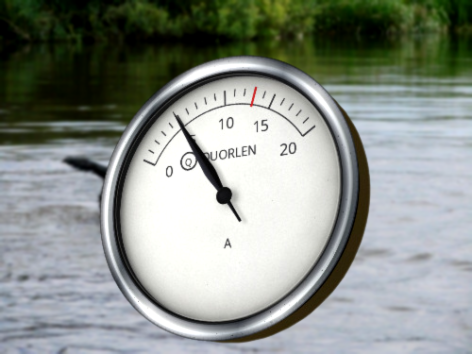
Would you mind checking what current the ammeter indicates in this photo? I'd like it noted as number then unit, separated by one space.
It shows 5 A
